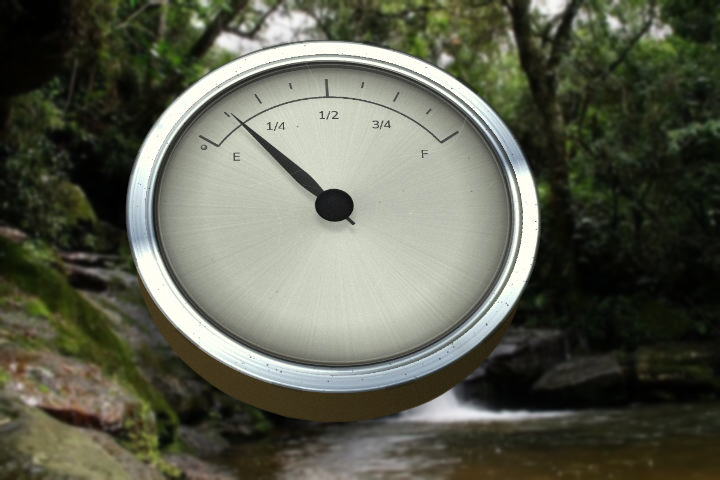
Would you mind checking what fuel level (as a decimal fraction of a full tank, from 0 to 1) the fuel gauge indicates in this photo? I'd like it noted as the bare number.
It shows 0.125
